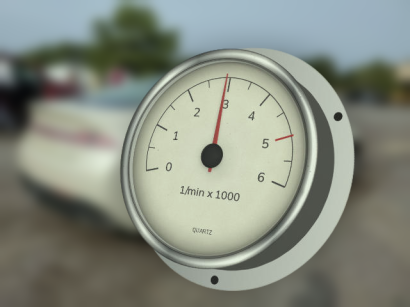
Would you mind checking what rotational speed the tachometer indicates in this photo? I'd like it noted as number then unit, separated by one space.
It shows 3000 rpm
